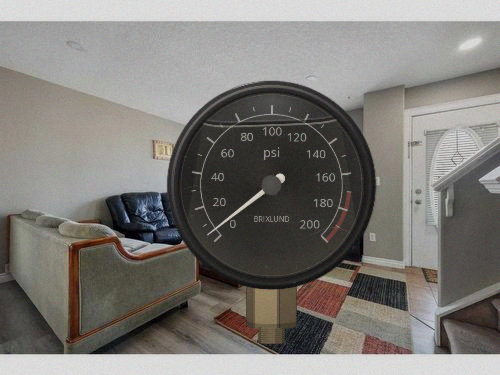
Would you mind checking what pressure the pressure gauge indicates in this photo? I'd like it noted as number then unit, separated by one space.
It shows 5 psi
